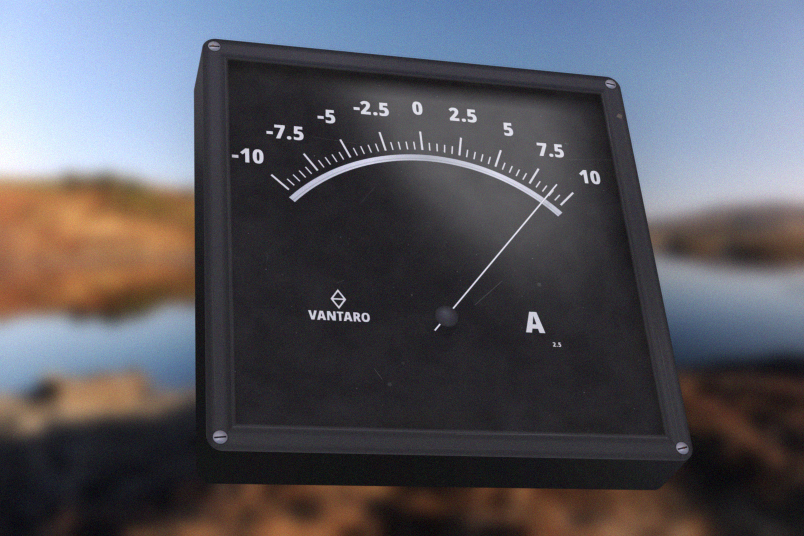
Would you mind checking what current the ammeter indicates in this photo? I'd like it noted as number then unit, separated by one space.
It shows 9 A
